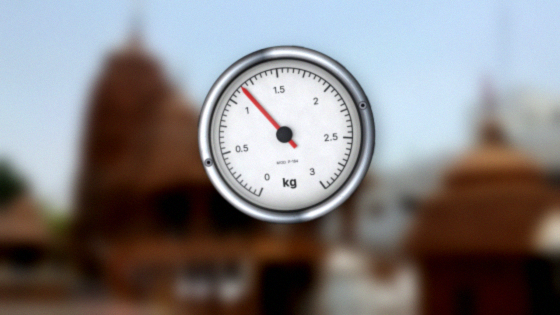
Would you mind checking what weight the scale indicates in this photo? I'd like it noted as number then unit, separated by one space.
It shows 1.15 kg
